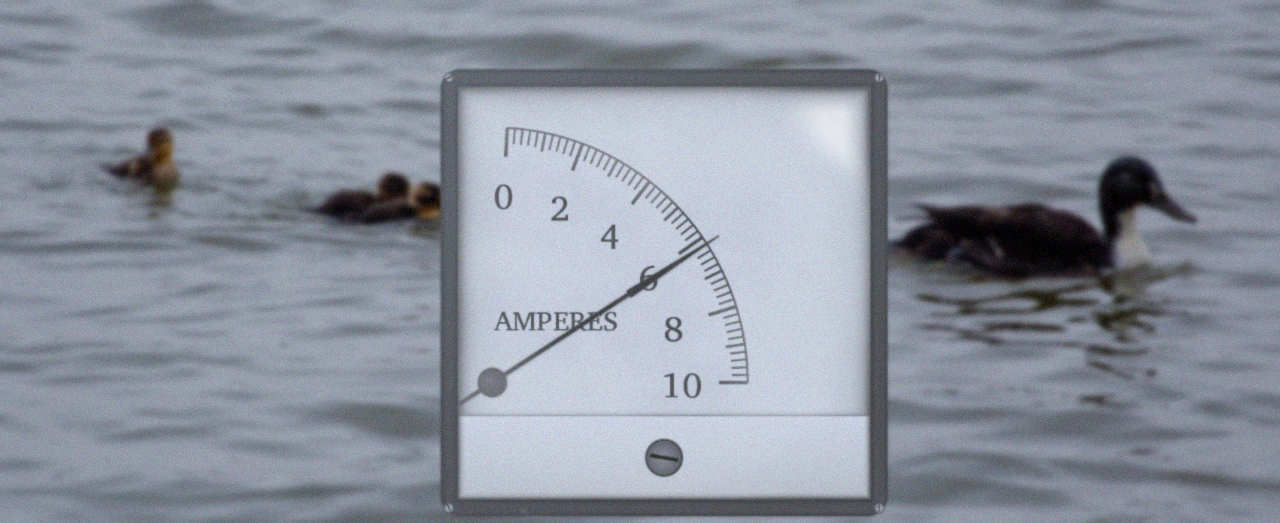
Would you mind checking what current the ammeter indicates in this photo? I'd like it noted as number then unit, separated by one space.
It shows 6.2 A
